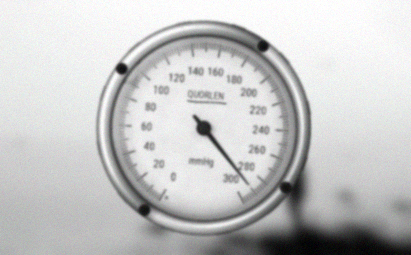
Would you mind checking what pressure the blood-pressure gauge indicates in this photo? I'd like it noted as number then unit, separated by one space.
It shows 290 mmHg
